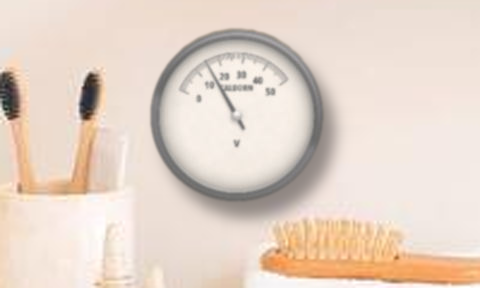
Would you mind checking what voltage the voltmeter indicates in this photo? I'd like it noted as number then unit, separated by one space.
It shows 15 V
